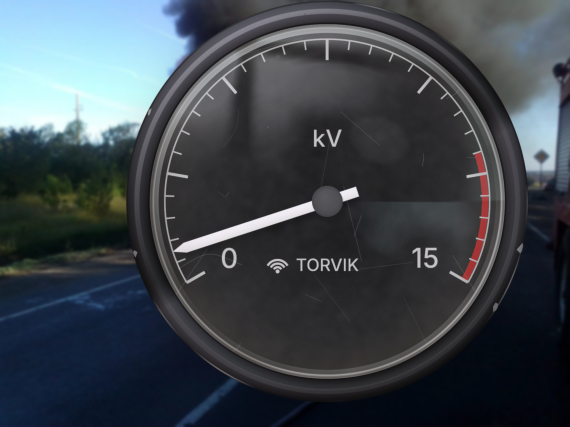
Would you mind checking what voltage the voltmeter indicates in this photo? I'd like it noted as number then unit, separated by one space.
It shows 0.75 kV
